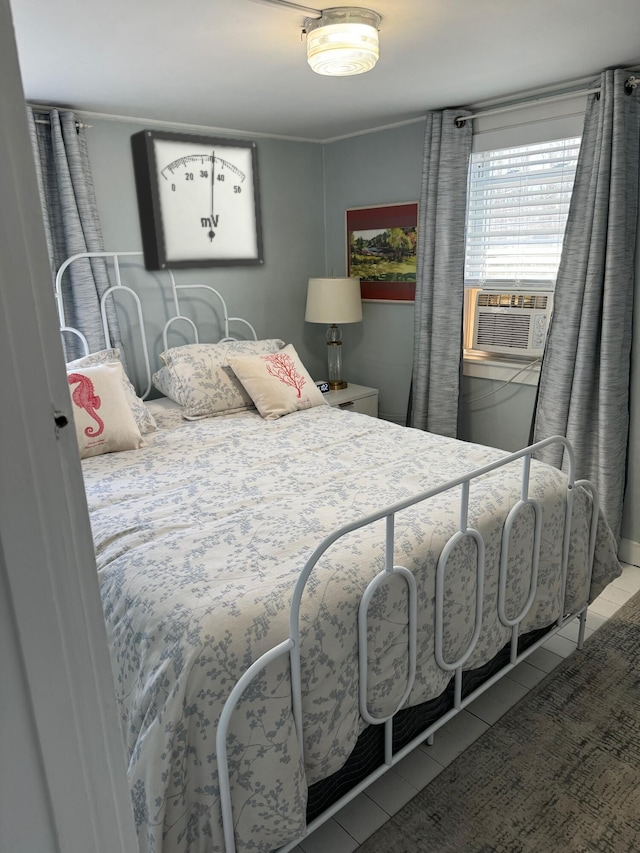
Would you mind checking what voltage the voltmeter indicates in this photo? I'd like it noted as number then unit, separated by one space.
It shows 35 mV
